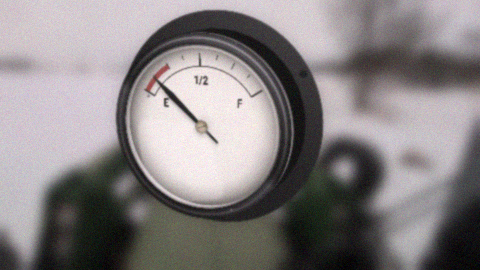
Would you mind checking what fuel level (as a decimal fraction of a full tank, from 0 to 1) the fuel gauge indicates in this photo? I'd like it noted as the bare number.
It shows 0.125
